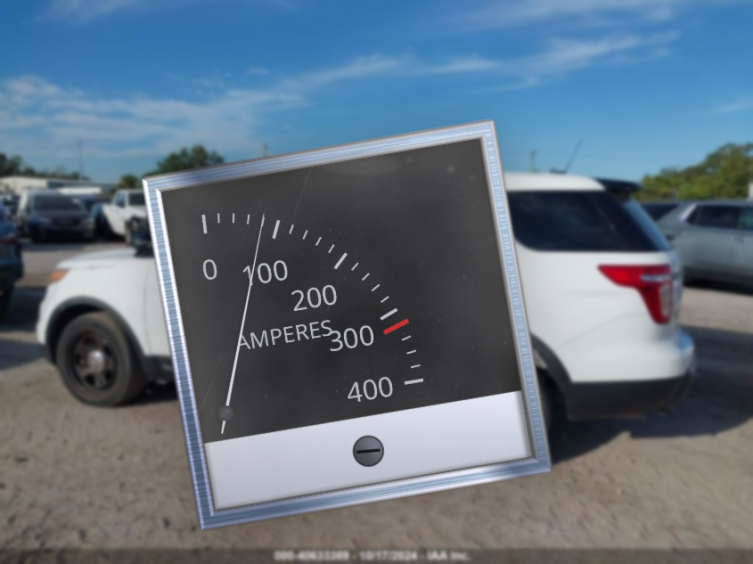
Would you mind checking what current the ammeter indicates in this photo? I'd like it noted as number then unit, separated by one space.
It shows 80 A
